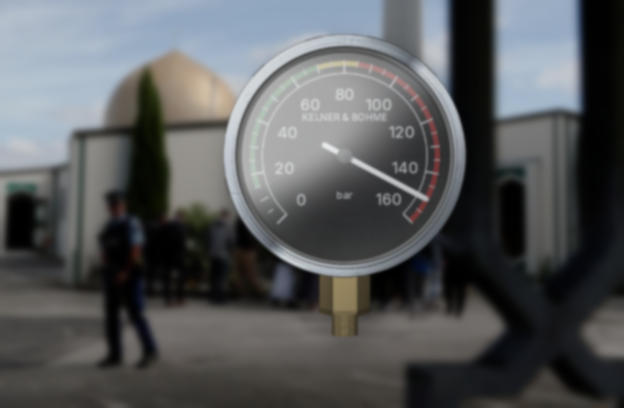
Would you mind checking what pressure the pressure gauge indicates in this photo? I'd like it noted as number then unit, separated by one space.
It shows 150 bar
